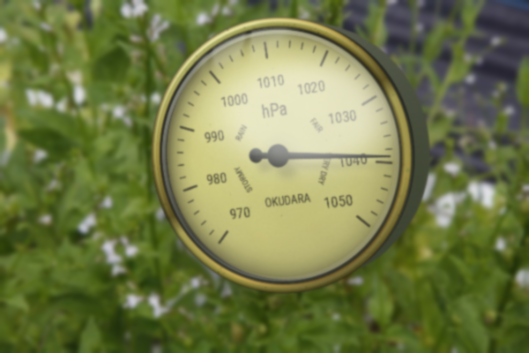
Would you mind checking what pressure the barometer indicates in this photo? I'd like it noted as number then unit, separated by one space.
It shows 1039 hPa
